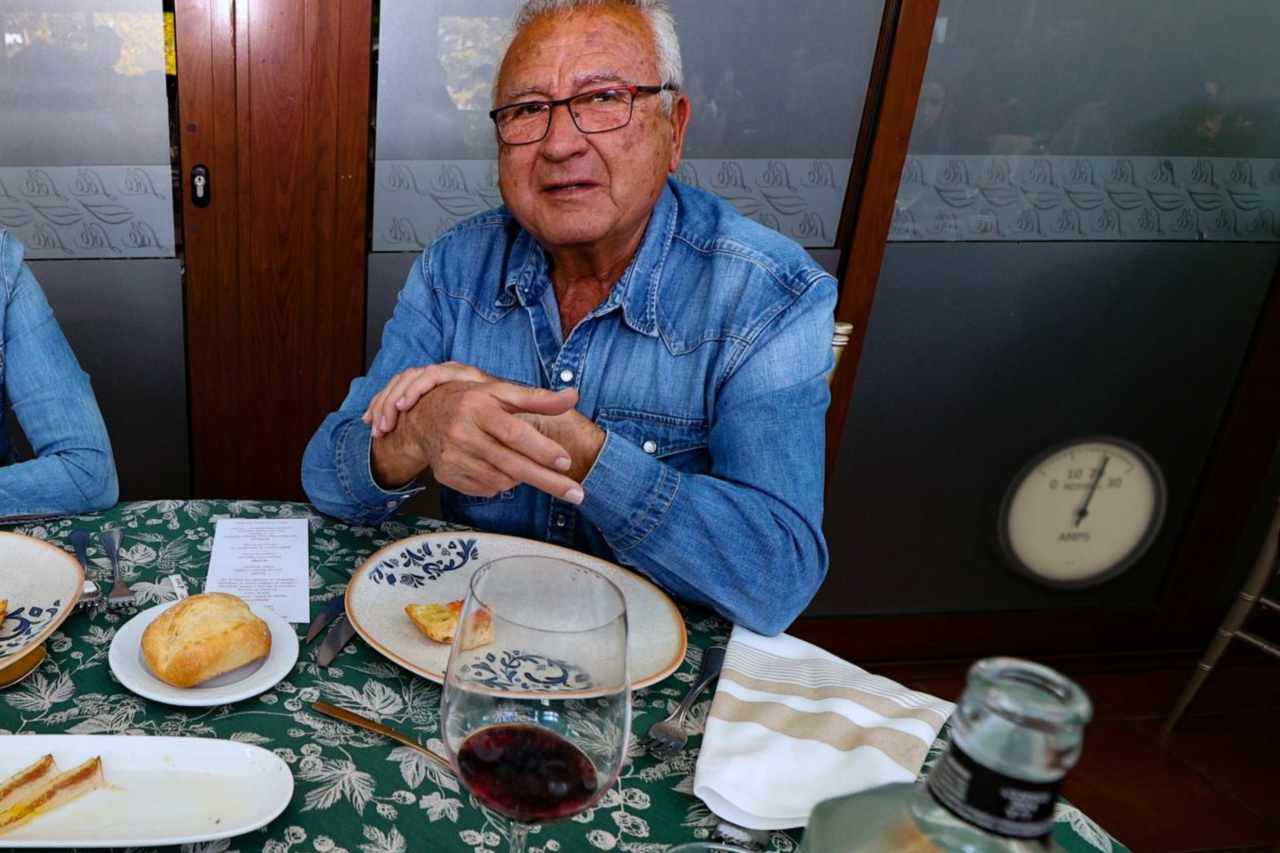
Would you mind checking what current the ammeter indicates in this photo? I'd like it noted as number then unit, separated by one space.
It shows 20 A
